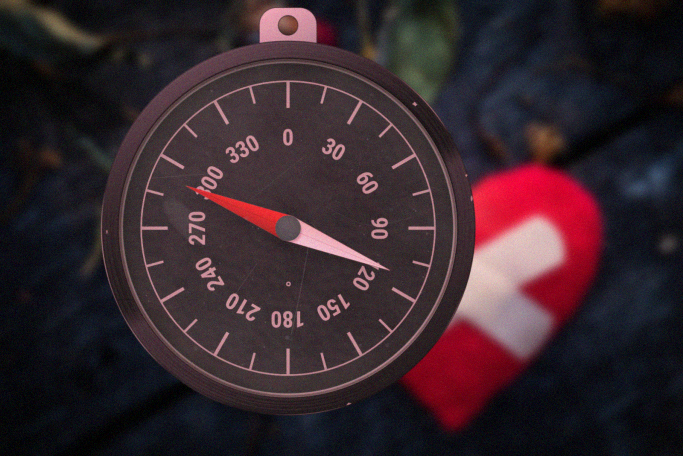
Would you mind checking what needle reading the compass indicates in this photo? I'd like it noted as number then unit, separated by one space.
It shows 292.5 °
